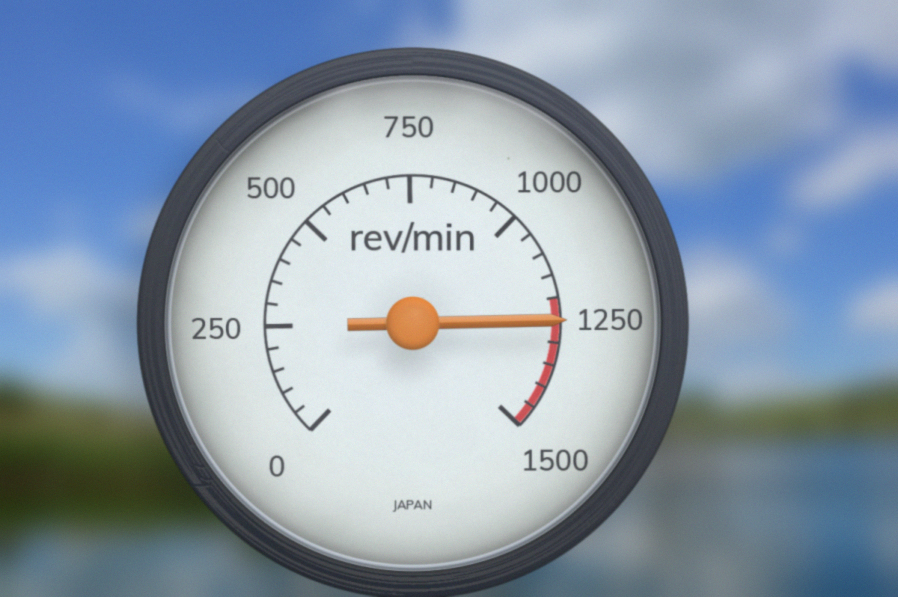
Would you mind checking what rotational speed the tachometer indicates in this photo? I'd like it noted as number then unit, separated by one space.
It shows 1250 rpm
